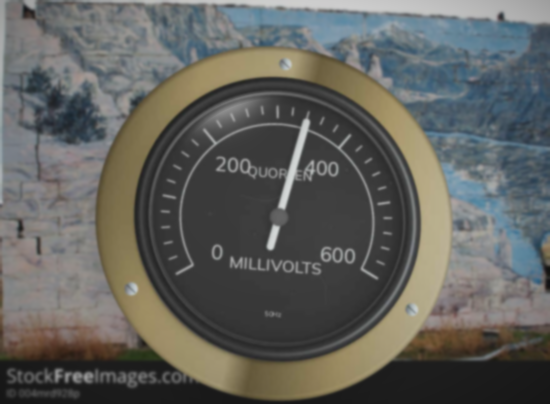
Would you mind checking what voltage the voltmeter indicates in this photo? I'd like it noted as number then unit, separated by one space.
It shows 340 mV
